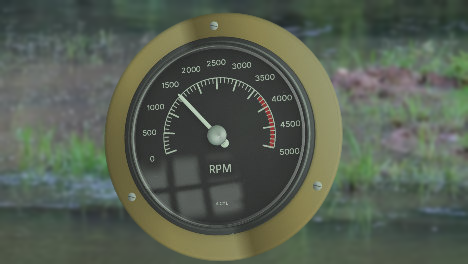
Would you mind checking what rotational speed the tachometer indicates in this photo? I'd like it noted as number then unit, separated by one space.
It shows 1500 rpm
